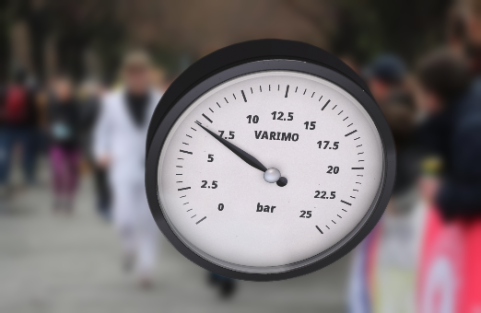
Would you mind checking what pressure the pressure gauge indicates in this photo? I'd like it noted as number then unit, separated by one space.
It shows 7 bar
